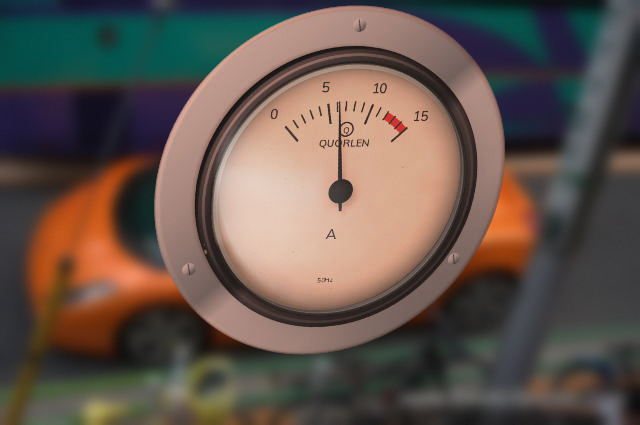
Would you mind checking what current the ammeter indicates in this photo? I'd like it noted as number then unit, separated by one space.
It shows 6 A
